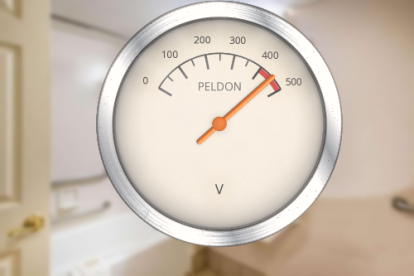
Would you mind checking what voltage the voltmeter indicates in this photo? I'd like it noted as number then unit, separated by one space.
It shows 450 V
